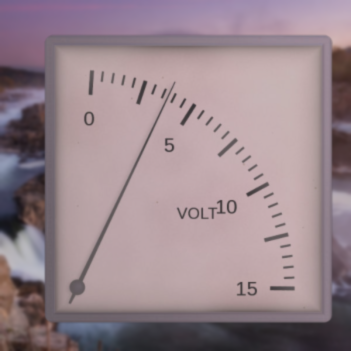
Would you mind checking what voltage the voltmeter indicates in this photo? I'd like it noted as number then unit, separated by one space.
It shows 3.75 V
